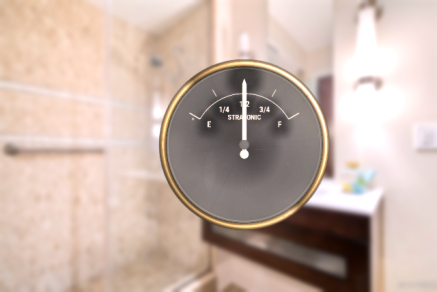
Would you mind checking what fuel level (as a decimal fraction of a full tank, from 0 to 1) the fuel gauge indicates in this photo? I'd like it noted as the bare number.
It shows 0.5
